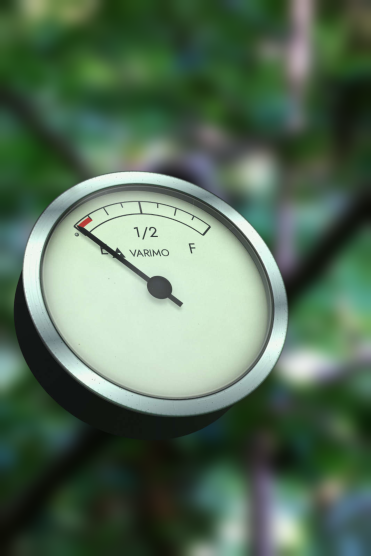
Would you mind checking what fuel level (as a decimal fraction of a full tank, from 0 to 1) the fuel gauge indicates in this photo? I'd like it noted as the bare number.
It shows 0
